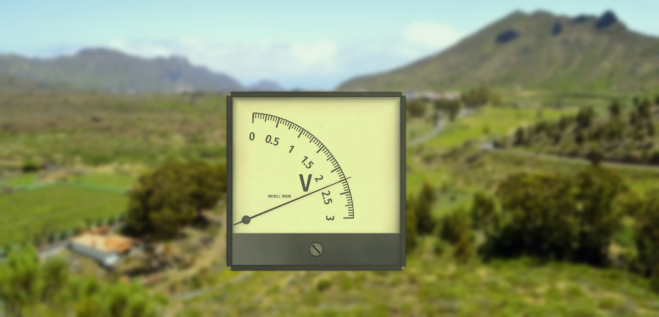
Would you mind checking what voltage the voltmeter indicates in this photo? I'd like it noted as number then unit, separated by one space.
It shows 2.25 V
